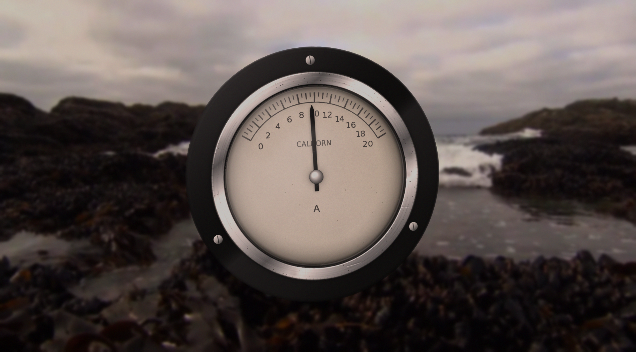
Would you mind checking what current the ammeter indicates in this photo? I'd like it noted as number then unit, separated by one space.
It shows 9.5 A
